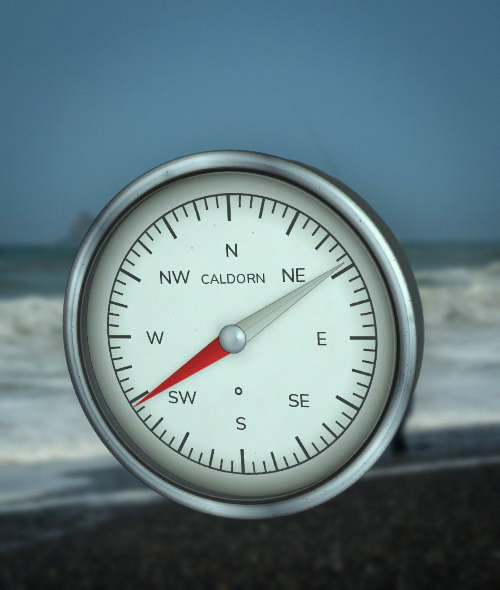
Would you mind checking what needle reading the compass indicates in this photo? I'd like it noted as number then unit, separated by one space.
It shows 237.5 °
